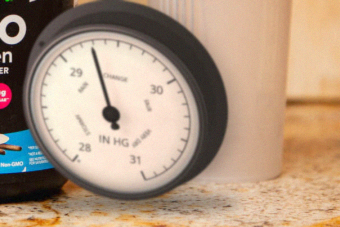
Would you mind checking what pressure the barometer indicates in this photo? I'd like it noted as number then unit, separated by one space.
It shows 29.3 inHg
